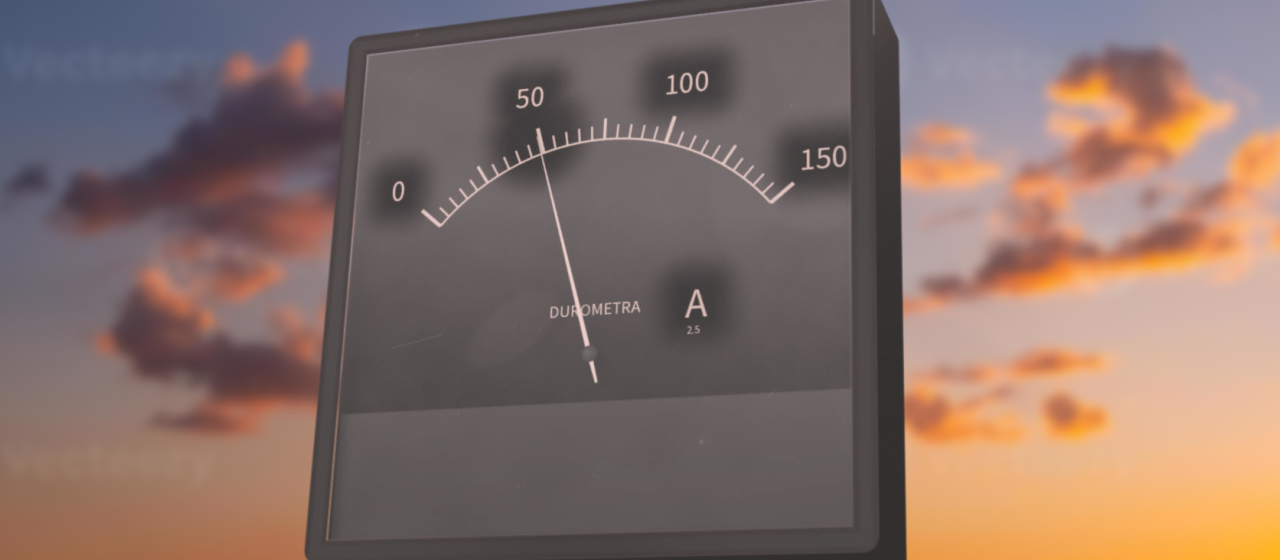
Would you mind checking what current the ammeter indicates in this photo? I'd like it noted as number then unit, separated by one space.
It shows 50 A
